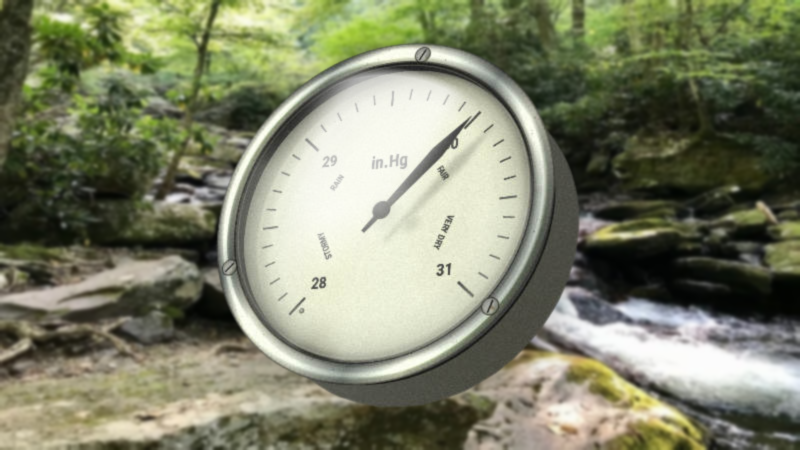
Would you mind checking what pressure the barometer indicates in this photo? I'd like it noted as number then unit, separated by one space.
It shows 30 inHg
